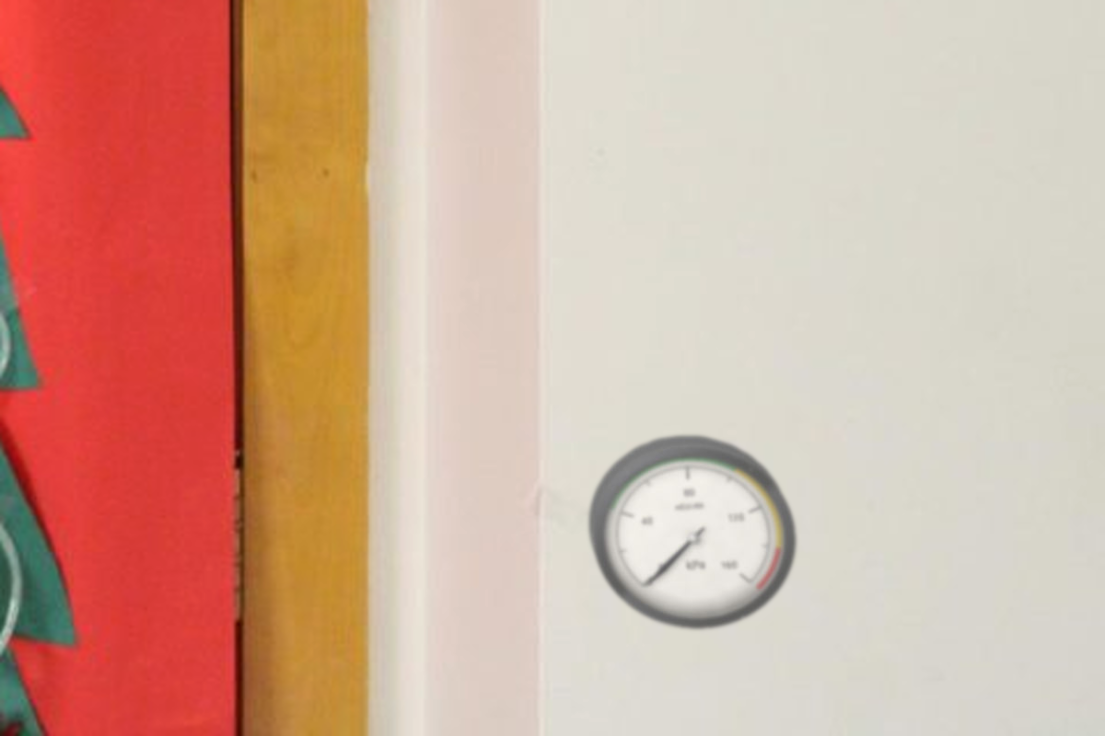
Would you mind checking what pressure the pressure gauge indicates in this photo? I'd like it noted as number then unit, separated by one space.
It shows 0 kPa
